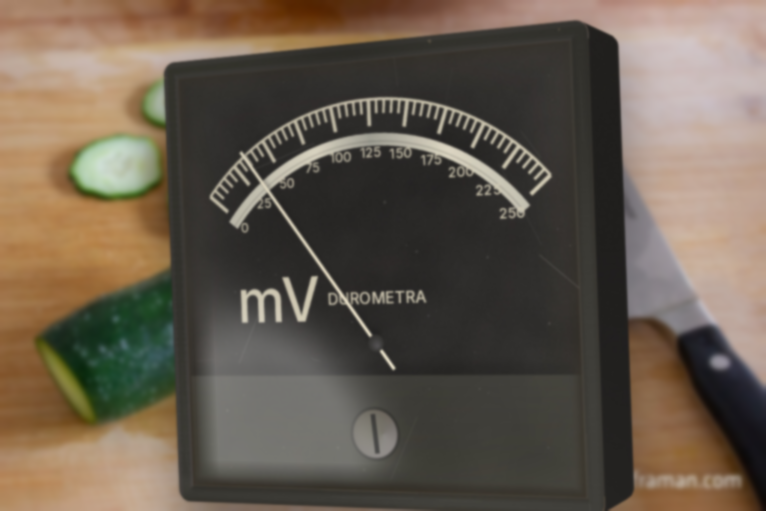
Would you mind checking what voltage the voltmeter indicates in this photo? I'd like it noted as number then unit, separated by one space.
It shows 35 mV
